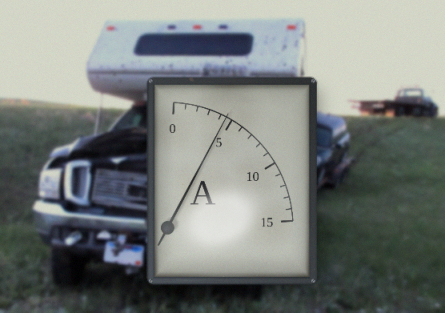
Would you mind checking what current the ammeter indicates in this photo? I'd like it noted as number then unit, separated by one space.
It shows 4.5 A
